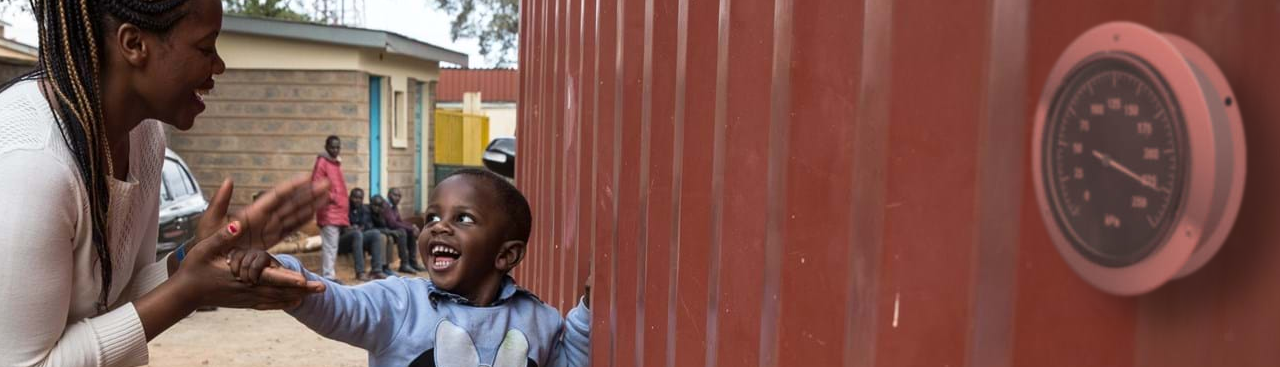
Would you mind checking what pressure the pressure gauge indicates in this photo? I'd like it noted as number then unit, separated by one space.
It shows 225 kPa
